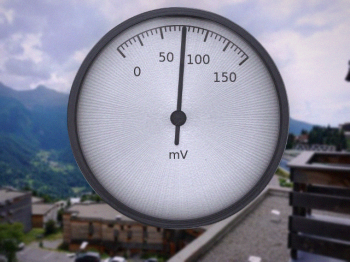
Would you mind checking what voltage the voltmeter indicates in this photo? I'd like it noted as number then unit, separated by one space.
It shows 75 mV
